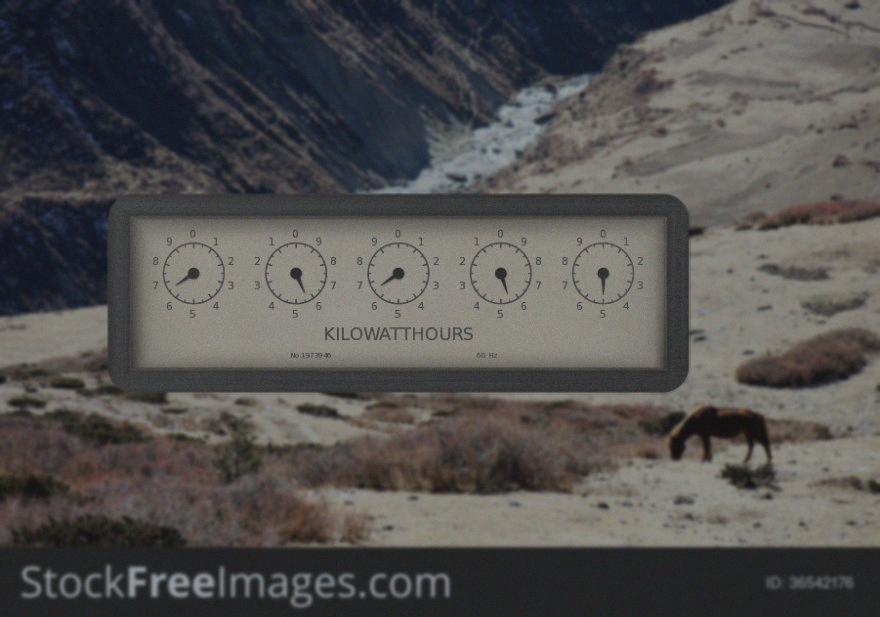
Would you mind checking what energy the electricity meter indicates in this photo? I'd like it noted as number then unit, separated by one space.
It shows 65655 kWh
